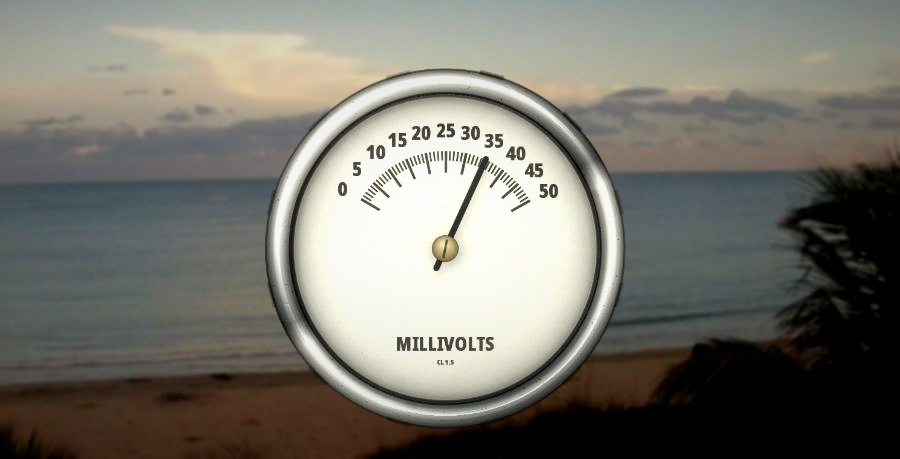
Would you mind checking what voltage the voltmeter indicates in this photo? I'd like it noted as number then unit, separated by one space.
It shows 35 mV
